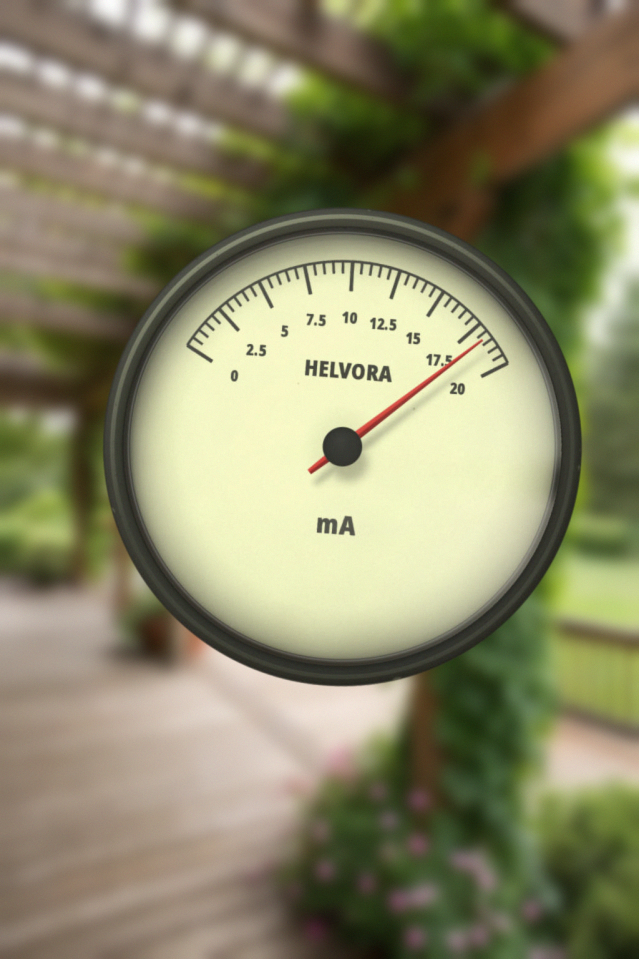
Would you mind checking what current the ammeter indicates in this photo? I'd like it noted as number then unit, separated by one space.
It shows 18.25 mA
